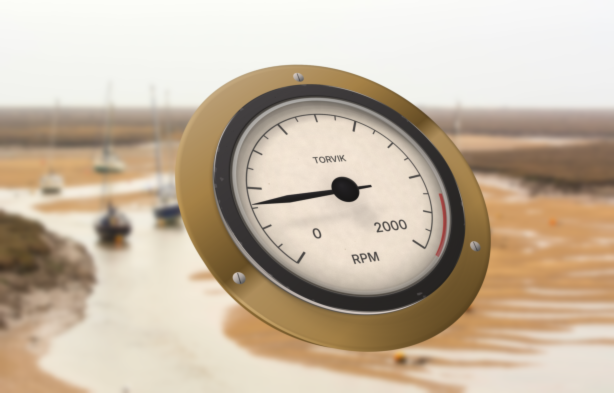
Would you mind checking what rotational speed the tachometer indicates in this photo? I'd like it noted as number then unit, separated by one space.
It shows 300 rpm
